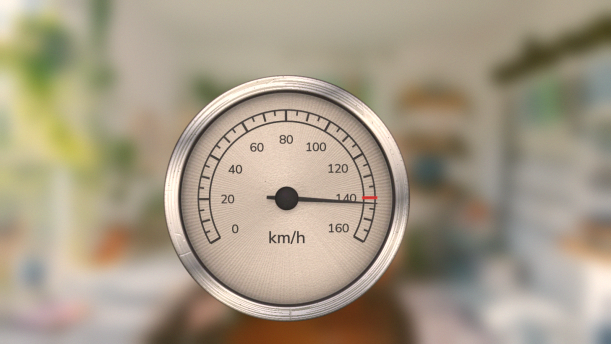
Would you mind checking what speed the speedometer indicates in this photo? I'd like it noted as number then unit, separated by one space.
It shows 142.5 km/h
